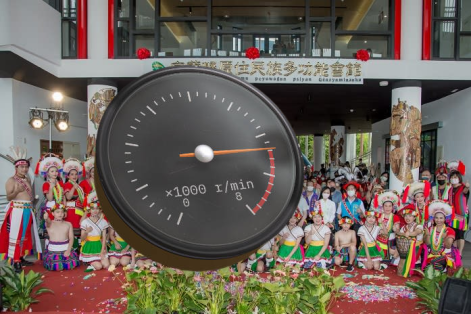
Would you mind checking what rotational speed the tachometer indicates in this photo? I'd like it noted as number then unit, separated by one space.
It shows 6400 rpm
